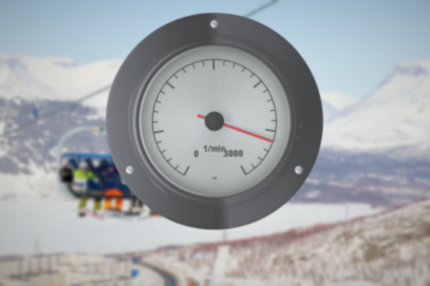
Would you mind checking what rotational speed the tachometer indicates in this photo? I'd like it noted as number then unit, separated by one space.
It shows 2600 rpm
